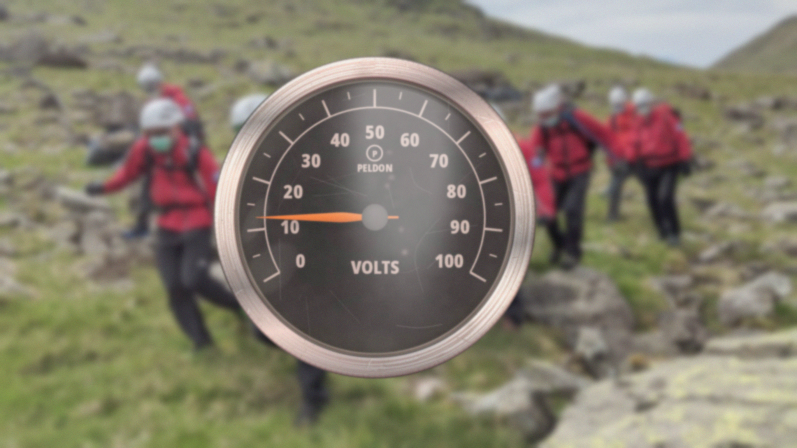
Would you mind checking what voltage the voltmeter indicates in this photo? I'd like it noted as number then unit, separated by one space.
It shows 12.5 V
